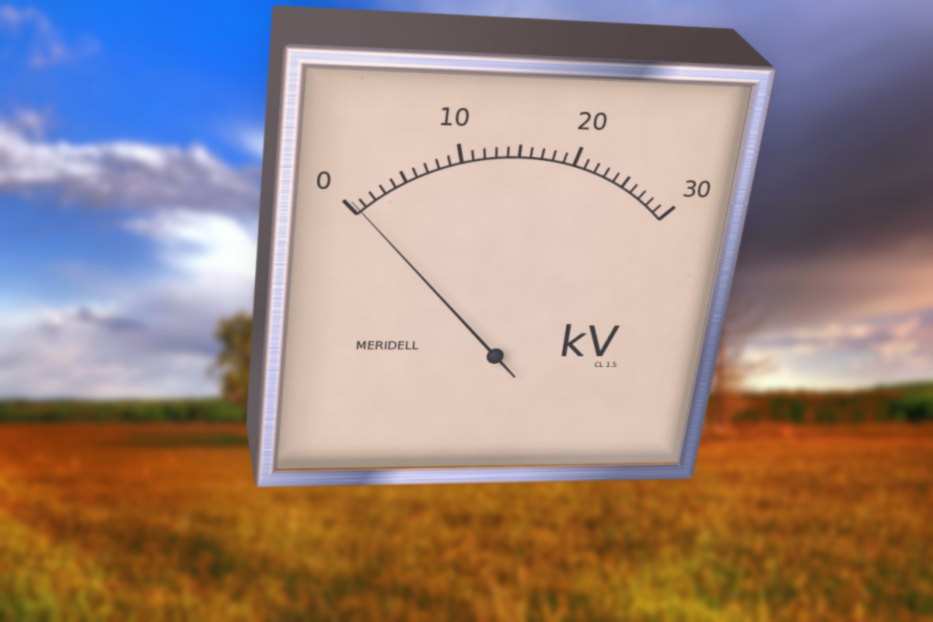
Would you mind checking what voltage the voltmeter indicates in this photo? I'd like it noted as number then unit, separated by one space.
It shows 0.5 kV
